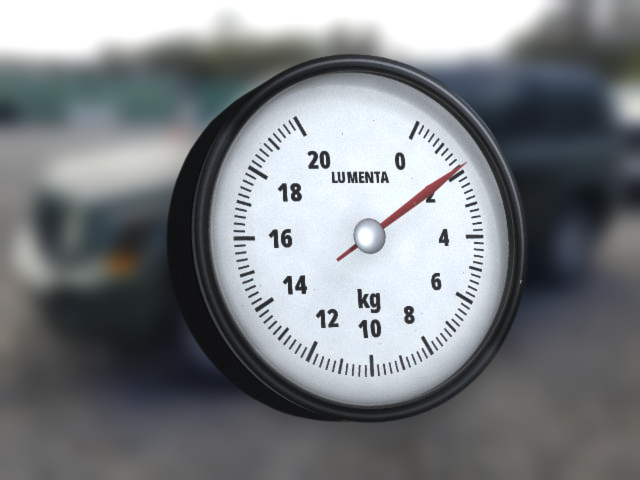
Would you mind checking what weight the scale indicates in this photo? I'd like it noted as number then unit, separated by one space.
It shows 1.8 kg
